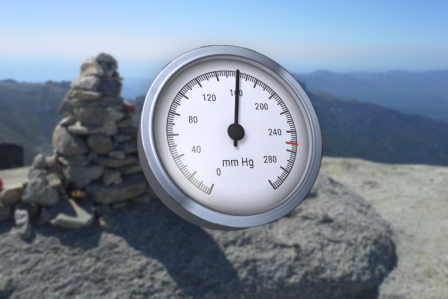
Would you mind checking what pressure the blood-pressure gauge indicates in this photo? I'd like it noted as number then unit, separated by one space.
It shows 160 mmHg
